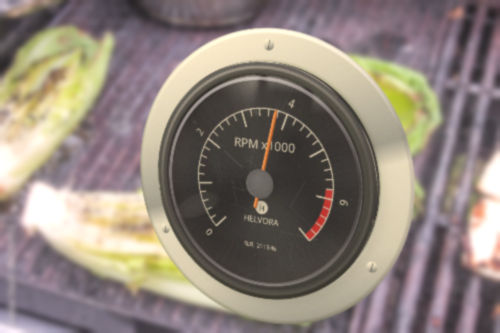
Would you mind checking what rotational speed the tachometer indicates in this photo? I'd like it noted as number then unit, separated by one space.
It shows 3800 rpm
